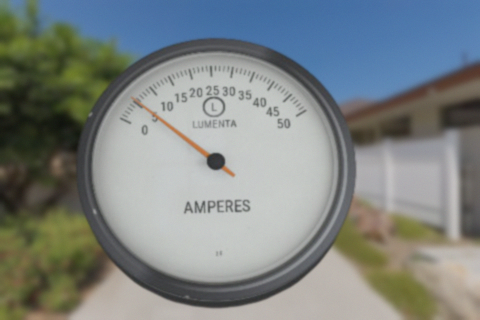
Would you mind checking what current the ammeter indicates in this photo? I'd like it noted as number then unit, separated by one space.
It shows 5 A
